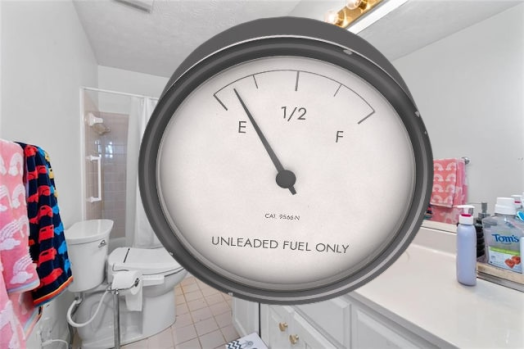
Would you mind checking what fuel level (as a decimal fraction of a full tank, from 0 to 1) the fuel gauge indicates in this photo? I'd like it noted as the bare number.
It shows 0.125
